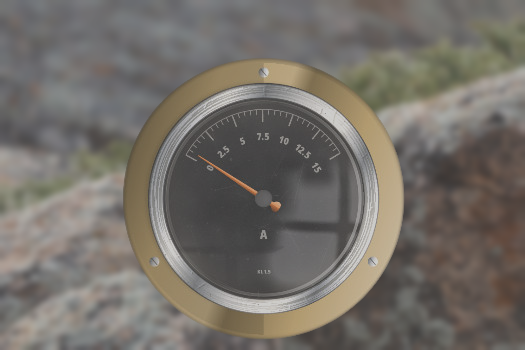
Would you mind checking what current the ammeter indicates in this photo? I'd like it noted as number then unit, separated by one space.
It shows 0.5 A
